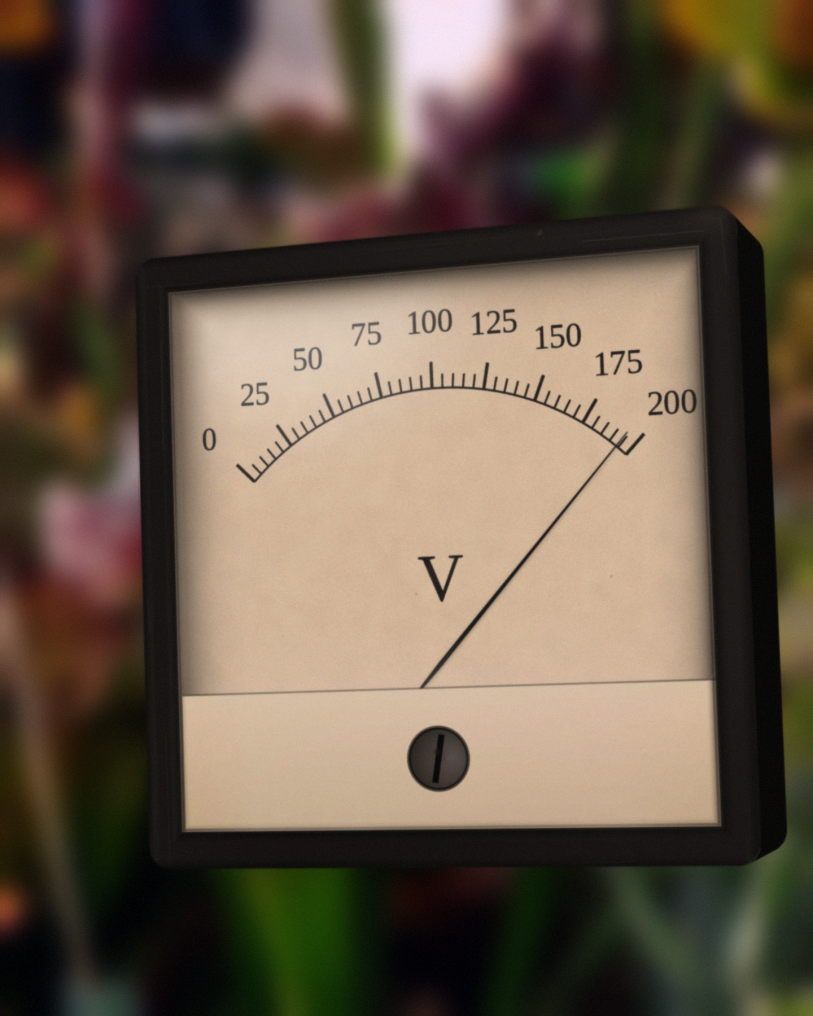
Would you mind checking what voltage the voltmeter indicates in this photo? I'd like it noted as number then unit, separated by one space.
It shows 195 V
